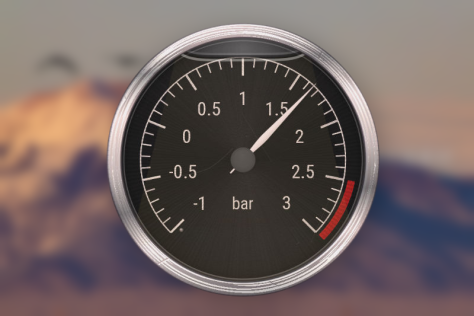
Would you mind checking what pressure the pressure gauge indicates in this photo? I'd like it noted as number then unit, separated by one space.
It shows 1.65 bar
